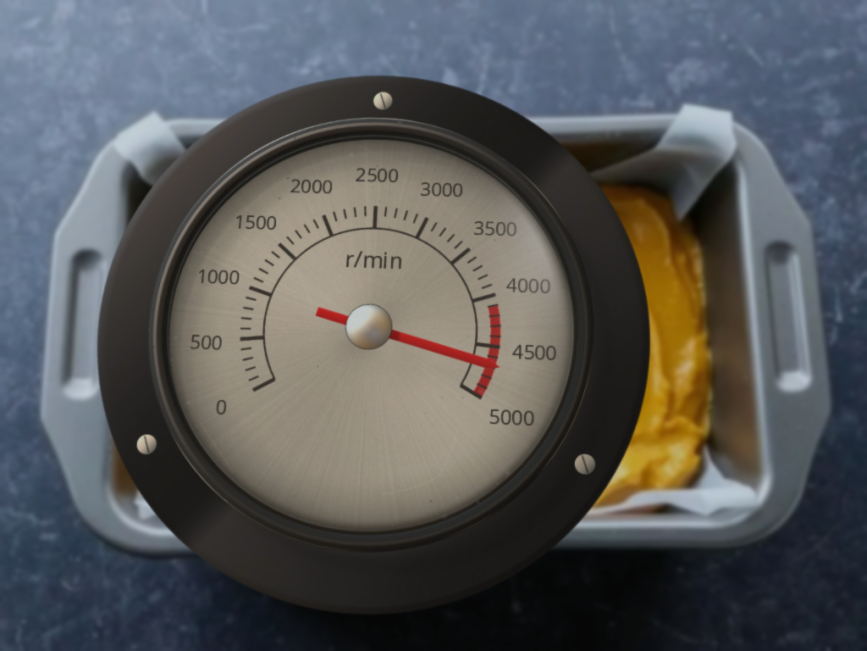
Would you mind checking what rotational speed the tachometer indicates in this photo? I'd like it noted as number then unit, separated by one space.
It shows 4700 rpm
